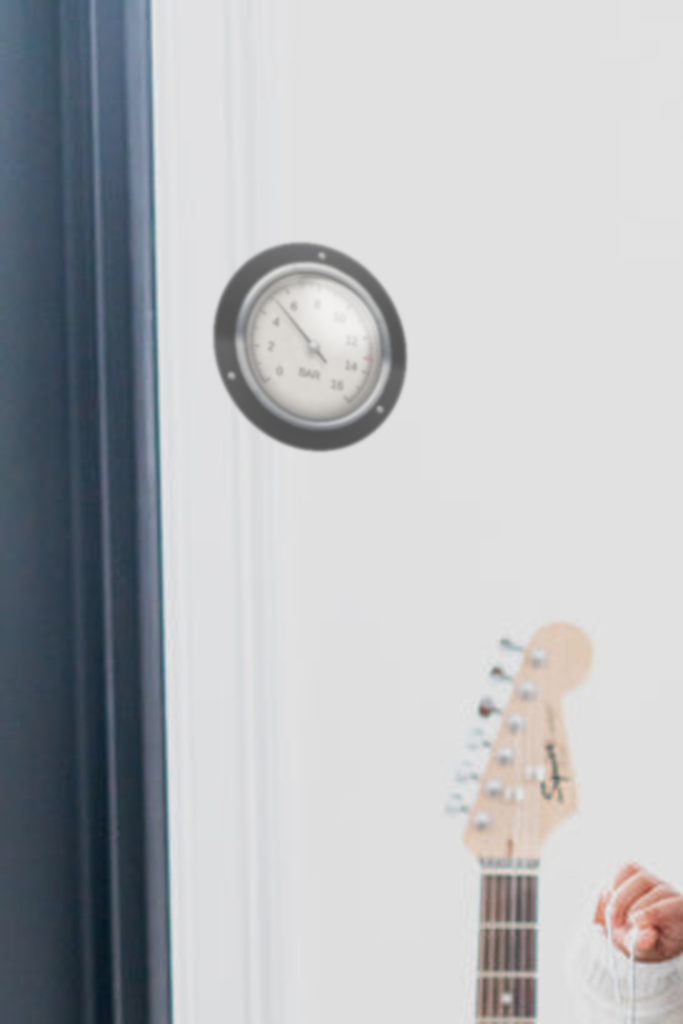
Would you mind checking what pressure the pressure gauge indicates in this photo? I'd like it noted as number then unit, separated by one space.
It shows 5 bar
